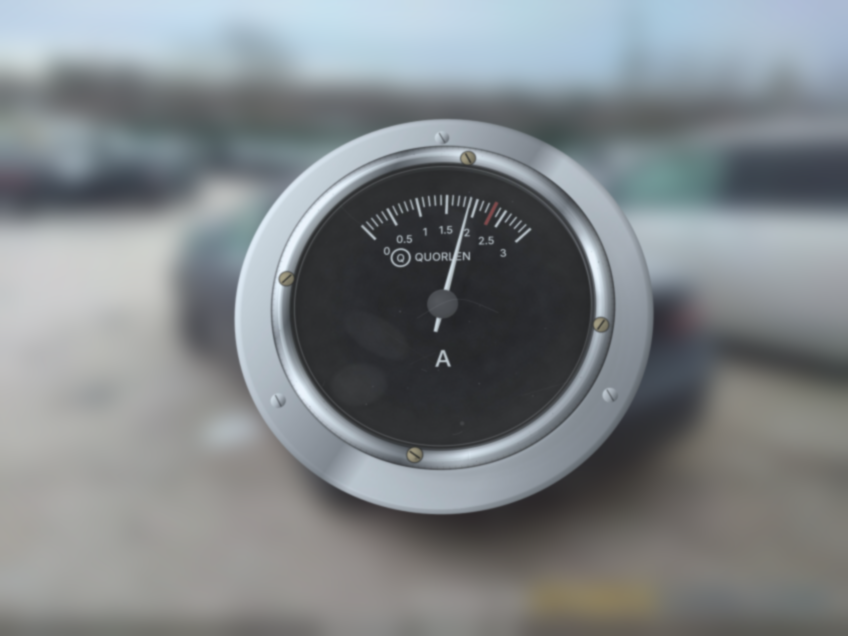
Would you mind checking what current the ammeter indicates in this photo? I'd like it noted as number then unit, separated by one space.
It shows 1.9 A
